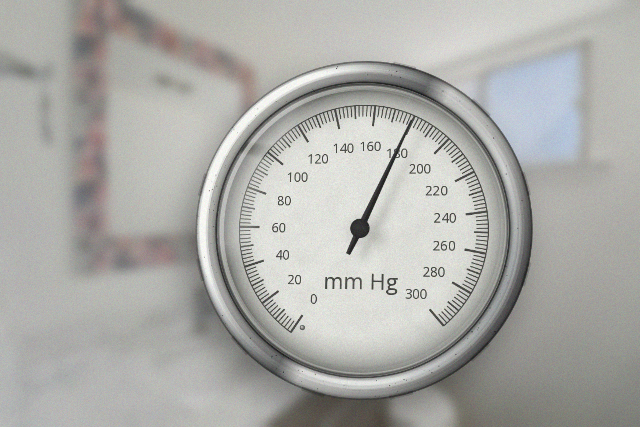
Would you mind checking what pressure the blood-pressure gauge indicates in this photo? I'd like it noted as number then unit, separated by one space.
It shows 180 mmHg
